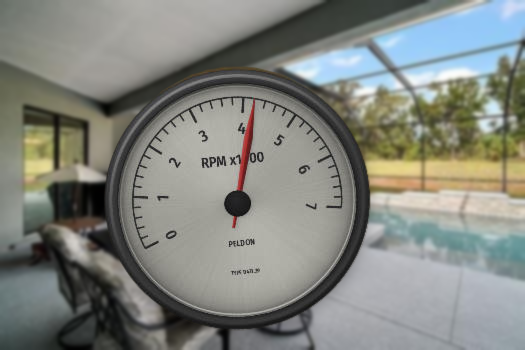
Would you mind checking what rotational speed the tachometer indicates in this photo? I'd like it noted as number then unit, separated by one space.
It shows 4200 rpm
